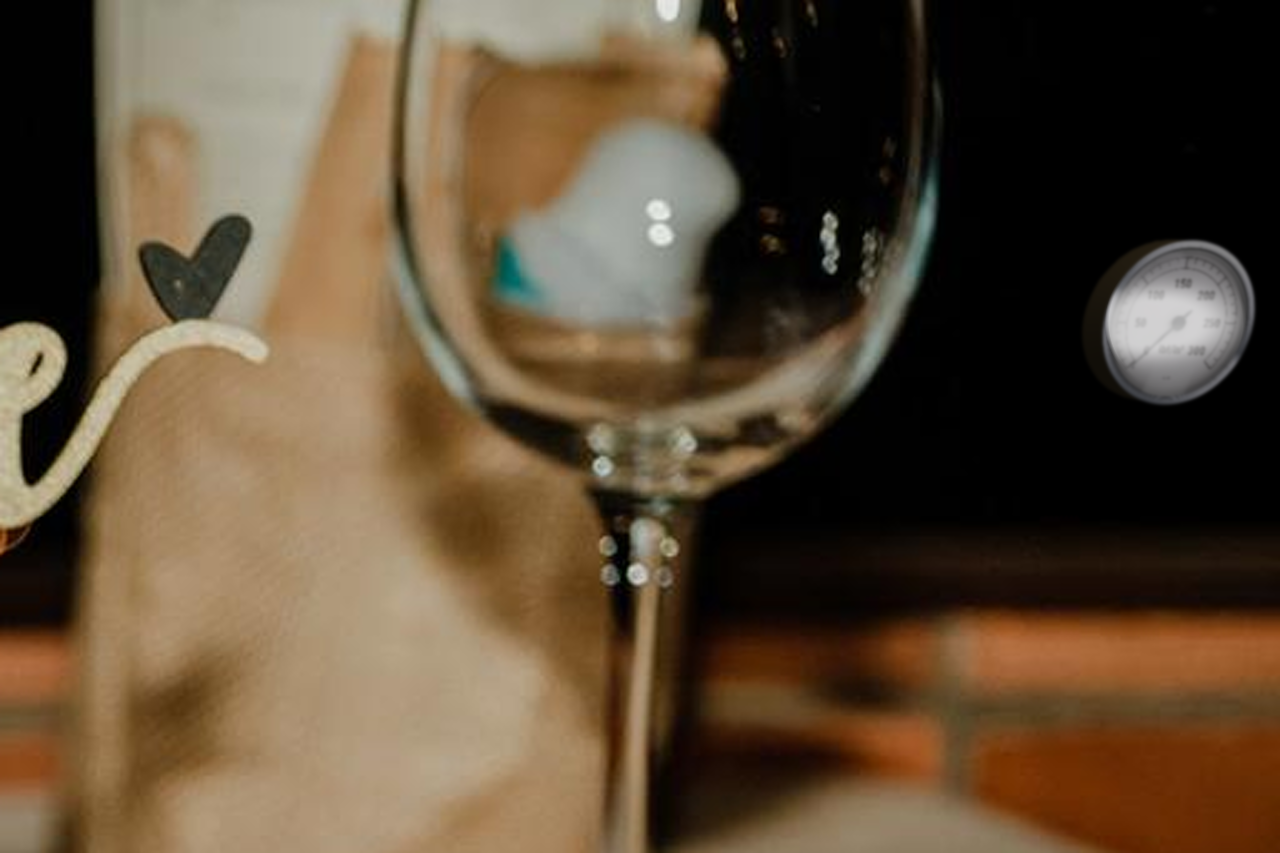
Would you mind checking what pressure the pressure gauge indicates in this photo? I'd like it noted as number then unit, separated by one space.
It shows 0 psi
